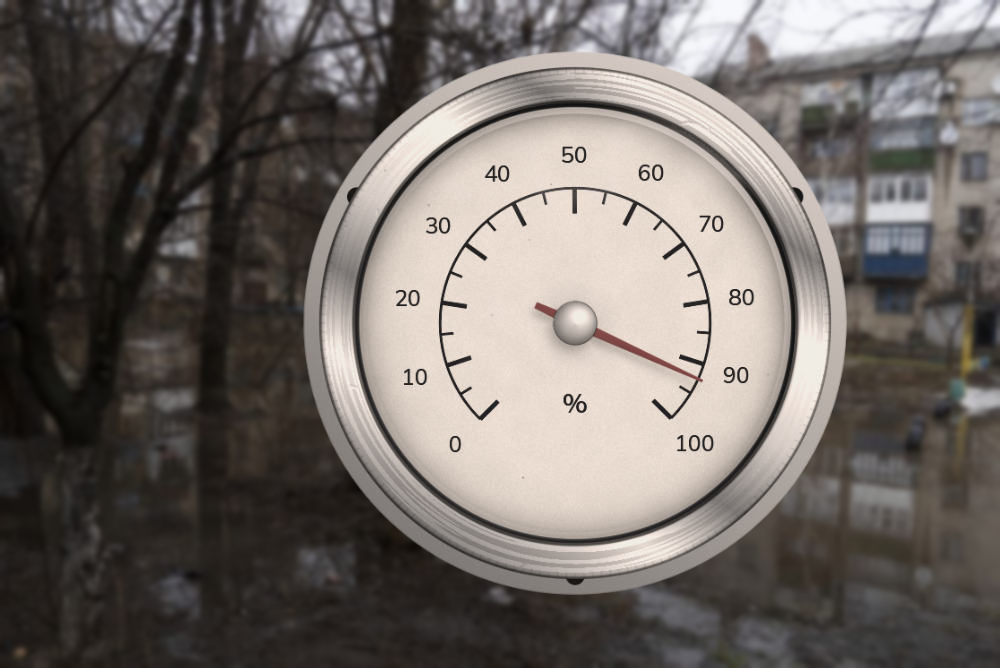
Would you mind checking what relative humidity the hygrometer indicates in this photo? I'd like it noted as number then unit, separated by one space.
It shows 92.5 %
